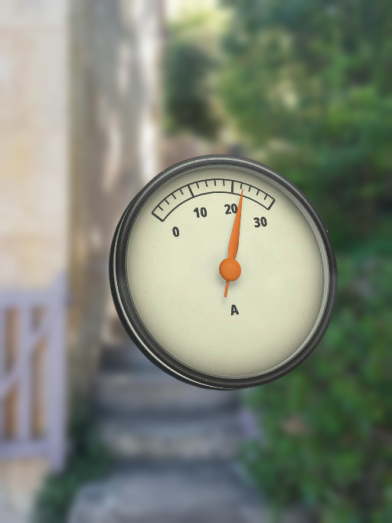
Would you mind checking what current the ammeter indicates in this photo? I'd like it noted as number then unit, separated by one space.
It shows 22 A
